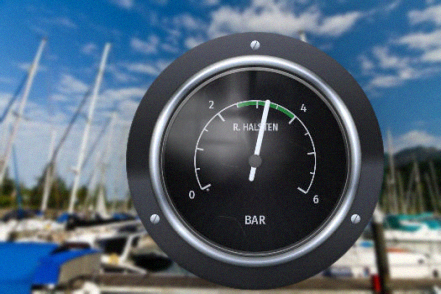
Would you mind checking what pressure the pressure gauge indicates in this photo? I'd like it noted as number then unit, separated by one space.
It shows 3.25 bar
